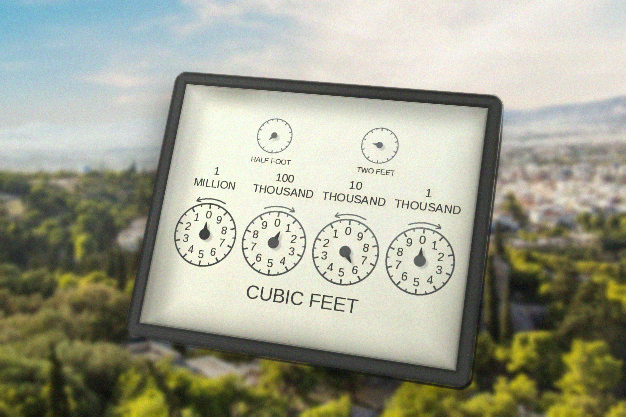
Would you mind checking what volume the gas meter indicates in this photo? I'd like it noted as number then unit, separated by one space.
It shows 6000 ft³
